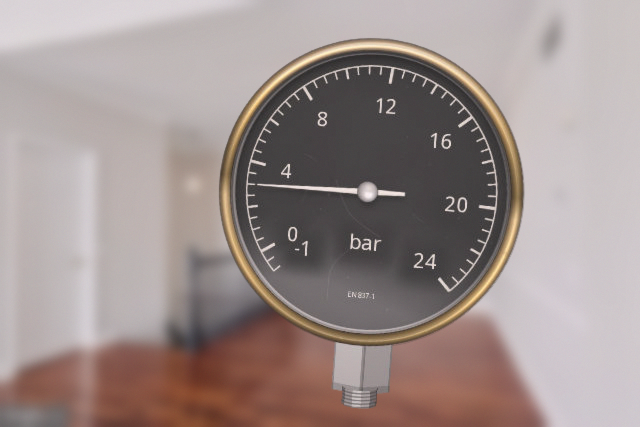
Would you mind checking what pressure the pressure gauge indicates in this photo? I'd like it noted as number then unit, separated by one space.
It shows 3 bar
